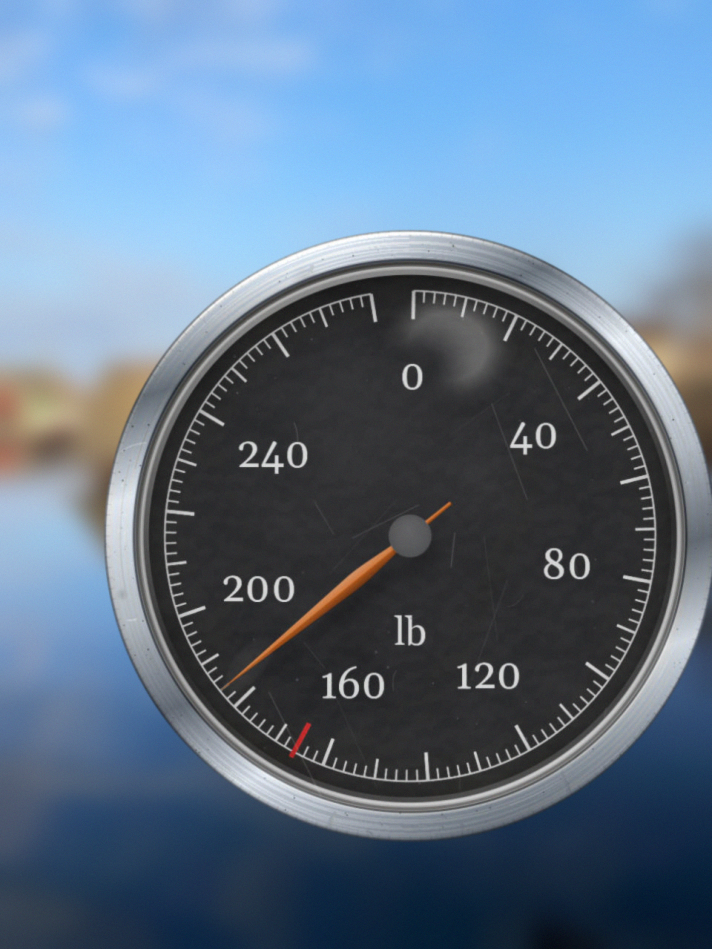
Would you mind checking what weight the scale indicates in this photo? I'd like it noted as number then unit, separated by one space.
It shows 184 lb
